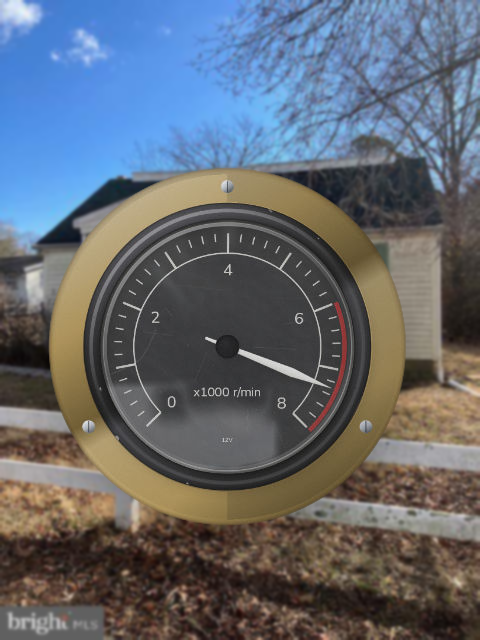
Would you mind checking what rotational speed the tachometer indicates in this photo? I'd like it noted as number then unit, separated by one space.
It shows 7300 rpm
